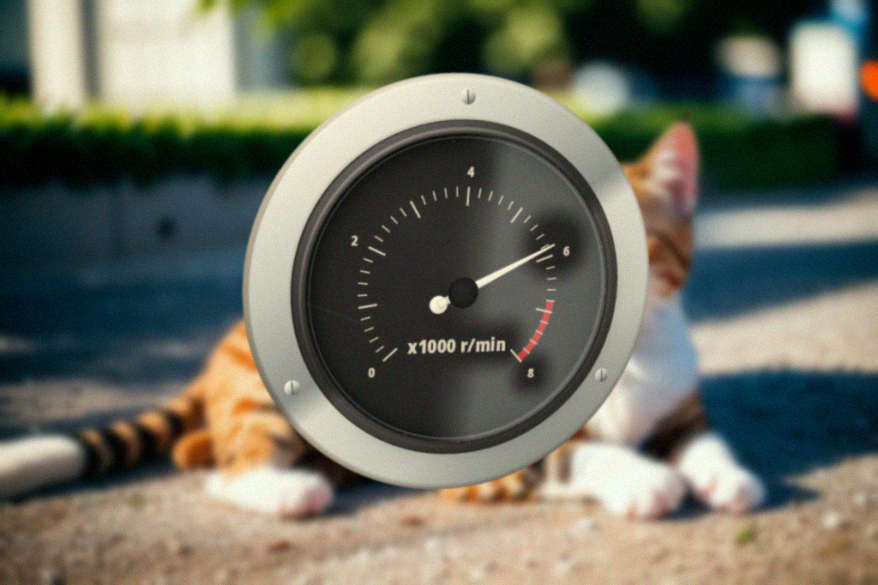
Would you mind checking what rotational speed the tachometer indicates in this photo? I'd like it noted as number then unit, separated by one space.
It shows 5800 rpm
